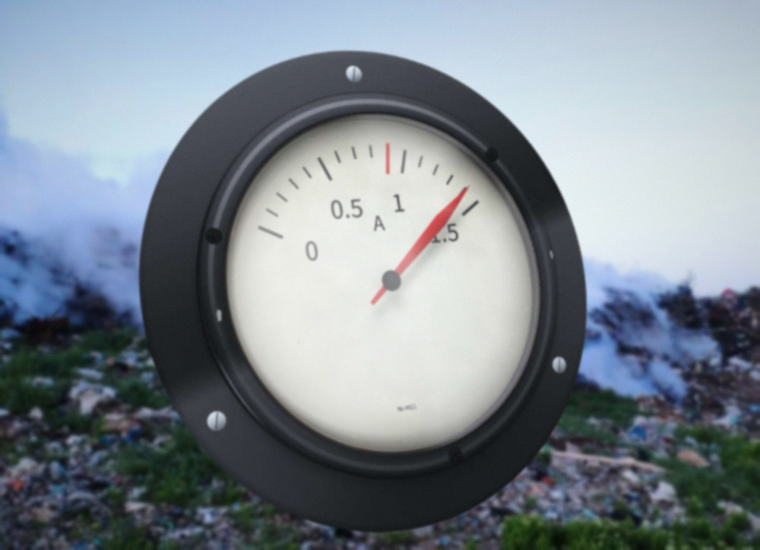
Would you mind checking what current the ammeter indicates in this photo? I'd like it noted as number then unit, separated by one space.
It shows 1.4 A
